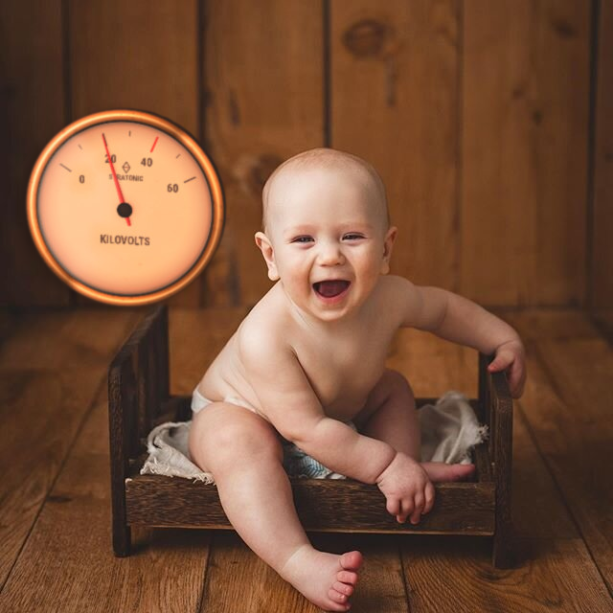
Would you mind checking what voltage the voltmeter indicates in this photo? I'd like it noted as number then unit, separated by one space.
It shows 20 kV
